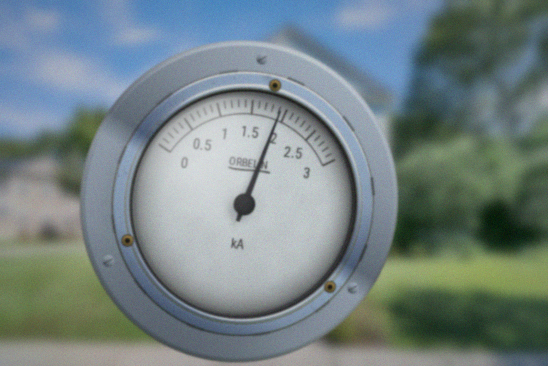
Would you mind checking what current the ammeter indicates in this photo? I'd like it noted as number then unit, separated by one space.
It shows 1.9 kA
